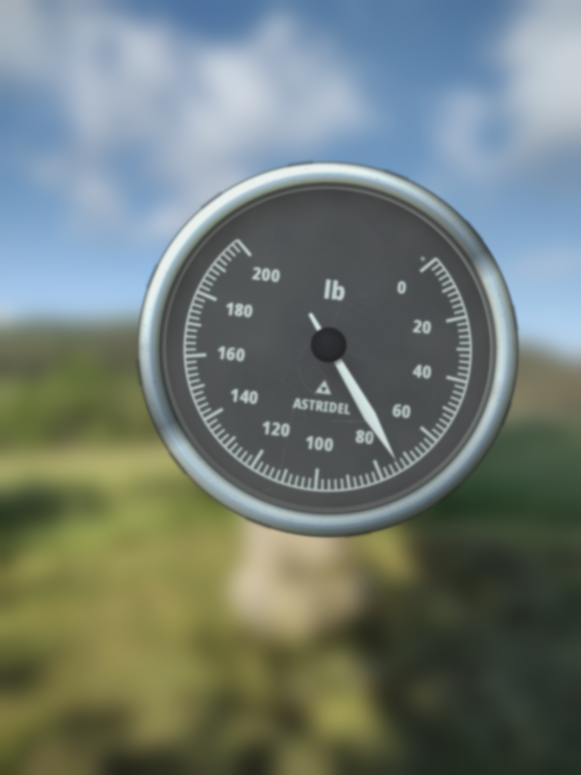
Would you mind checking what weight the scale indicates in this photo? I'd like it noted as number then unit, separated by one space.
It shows 74 lb
